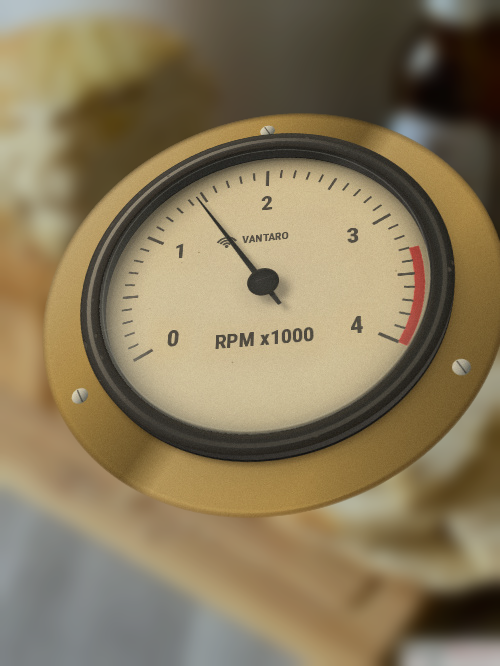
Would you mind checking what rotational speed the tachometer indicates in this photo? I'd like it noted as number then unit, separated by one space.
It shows 1450 rpm
